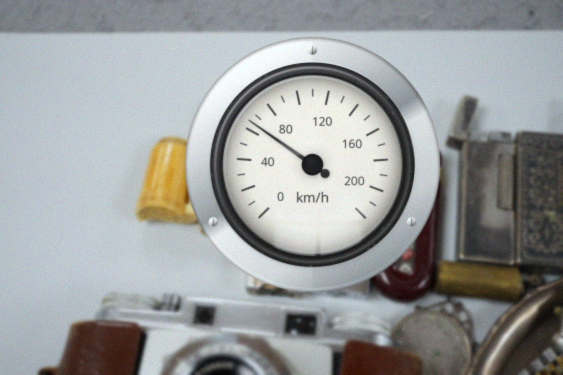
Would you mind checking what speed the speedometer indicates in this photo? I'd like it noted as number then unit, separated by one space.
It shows 65 km/h
